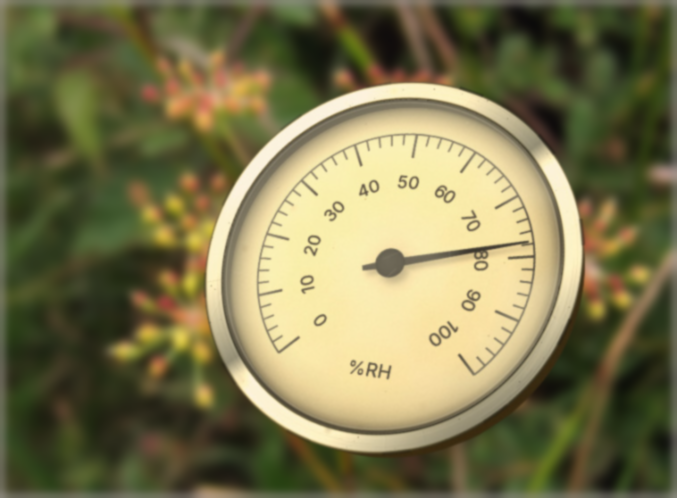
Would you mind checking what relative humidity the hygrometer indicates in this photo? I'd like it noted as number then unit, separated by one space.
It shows 78 %
